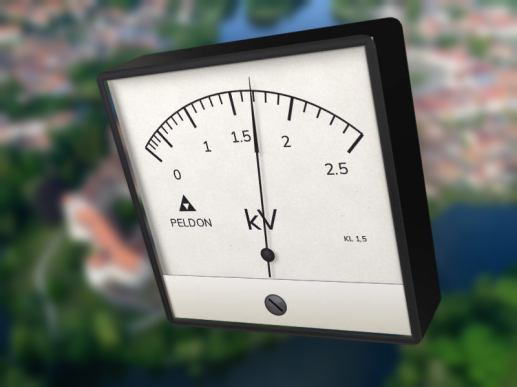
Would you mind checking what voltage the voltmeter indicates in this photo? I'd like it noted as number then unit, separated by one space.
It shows 1.7 kV
